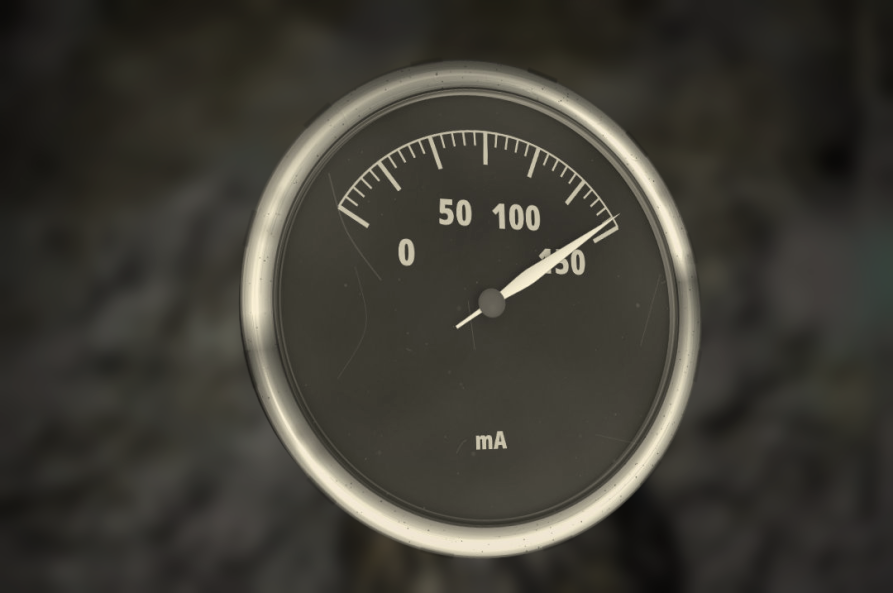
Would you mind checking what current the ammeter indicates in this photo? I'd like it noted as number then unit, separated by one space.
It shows 145 mA
